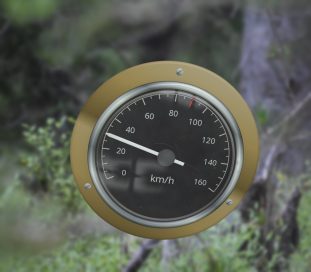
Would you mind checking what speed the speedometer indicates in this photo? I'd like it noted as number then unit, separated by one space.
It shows 30 km/h
